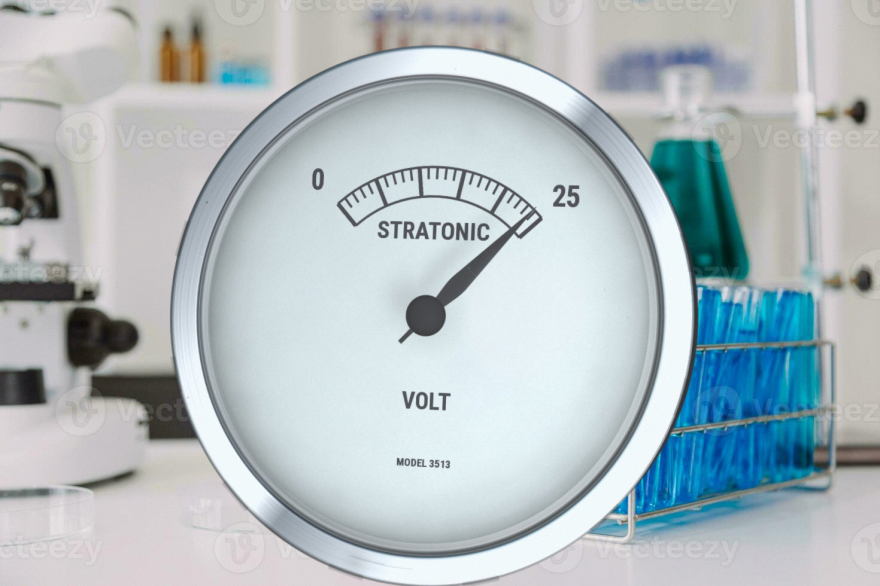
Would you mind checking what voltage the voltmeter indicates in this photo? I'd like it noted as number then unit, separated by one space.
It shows 24 V
